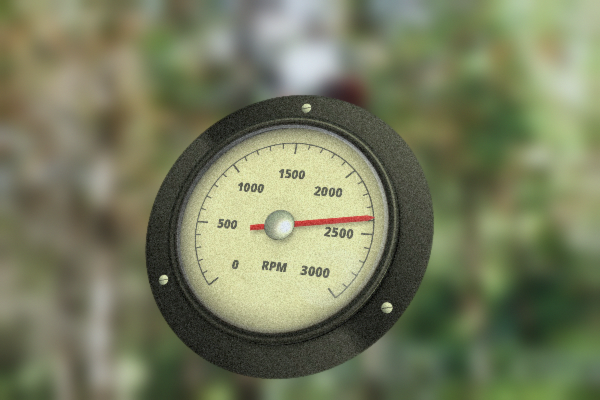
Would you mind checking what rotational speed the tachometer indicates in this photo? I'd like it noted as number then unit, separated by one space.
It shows 2400 rpm
